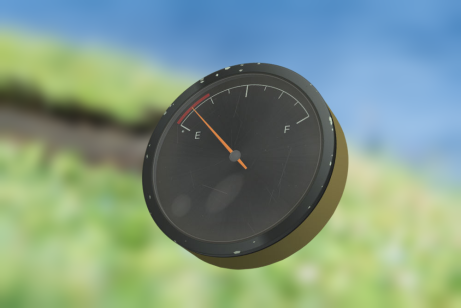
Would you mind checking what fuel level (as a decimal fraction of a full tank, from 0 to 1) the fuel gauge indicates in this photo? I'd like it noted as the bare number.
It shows 0.125
